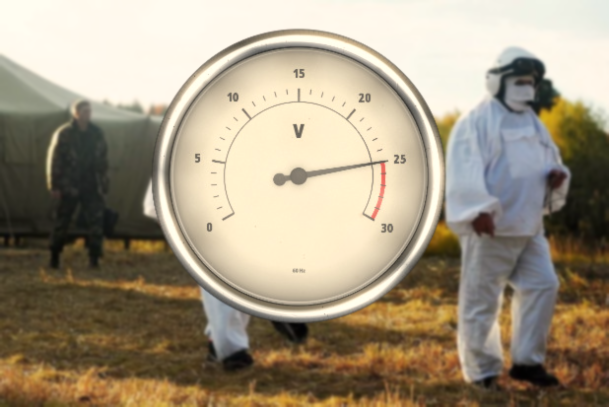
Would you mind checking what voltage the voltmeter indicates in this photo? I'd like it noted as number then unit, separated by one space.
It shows 25 V
